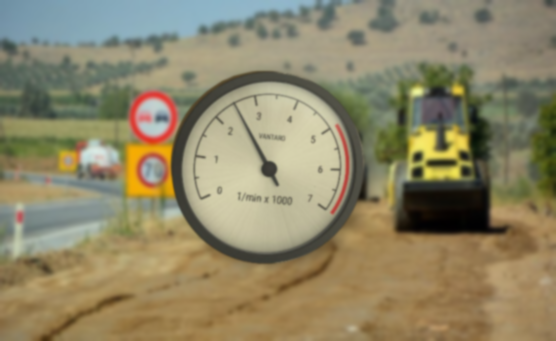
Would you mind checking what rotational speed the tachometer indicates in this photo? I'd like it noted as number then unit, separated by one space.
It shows 2500 rpm
